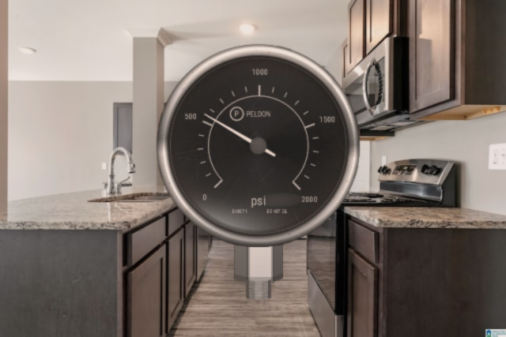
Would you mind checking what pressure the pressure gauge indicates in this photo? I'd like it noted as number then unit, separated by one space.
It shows 550 psi
